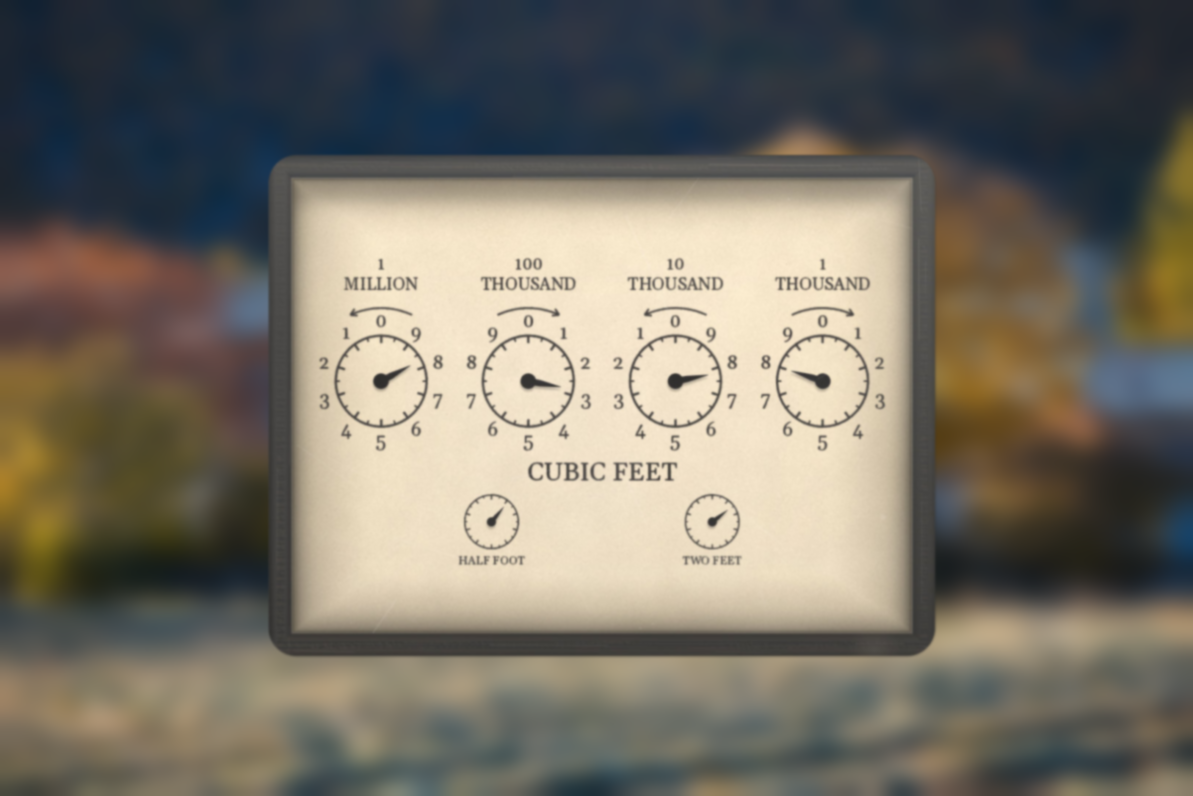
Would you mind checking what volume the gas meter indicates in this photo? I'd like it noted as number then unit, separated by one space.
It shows 827800 ft³
